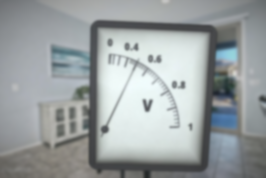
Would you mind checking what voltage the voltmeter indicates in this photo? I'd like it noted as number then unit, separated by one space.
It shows 0.5 V
